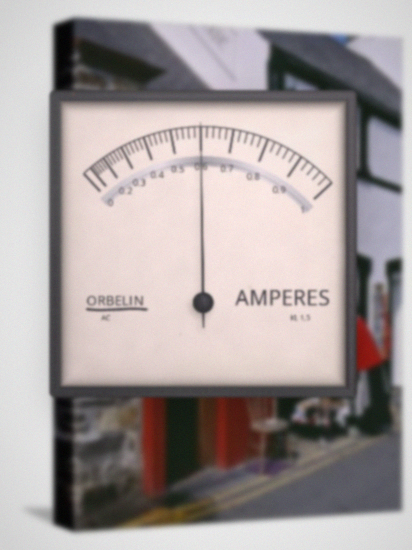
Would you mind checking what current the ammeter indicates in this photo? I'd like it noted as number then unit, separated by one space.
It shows 0.6 A
